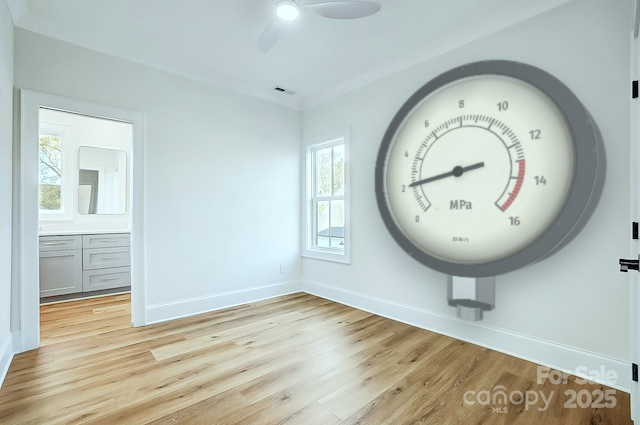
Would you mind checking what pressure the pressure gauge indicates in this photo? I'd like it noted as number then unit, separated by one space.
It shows 2 MPa
